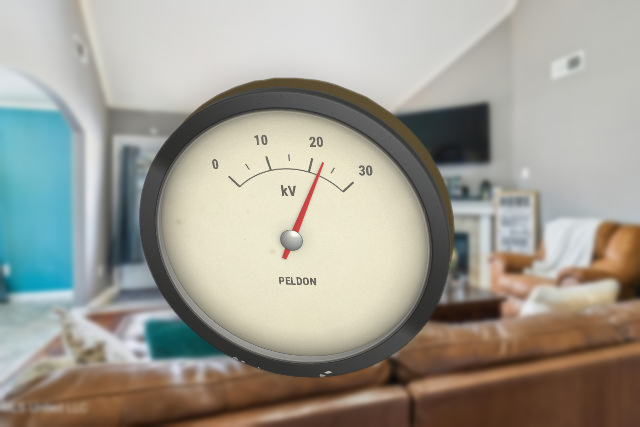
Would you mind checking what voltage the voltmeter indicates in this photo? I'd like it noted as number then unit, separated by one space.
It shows 22.5 kV
